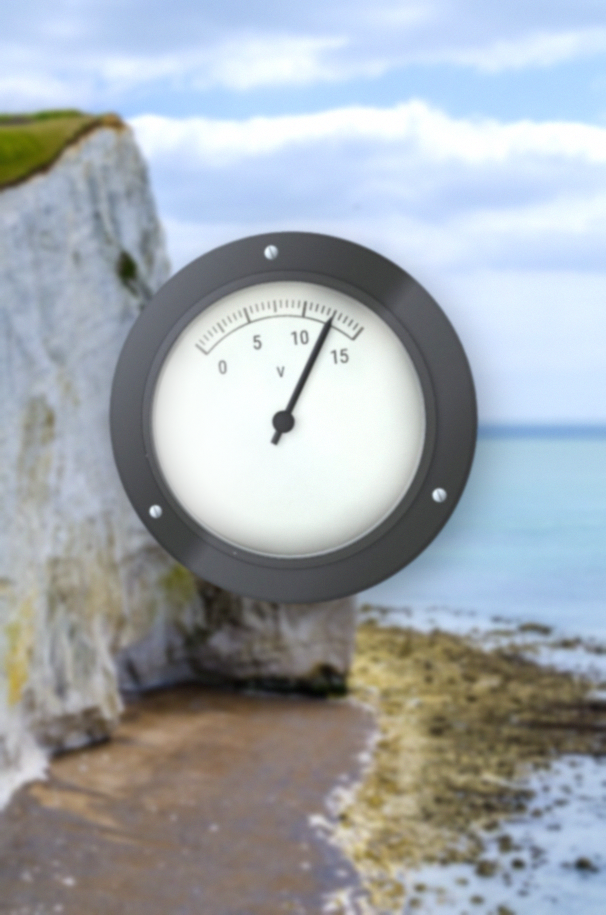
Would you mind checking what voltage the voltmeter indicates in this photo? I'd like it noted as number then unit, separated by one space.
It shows 12.5 V
